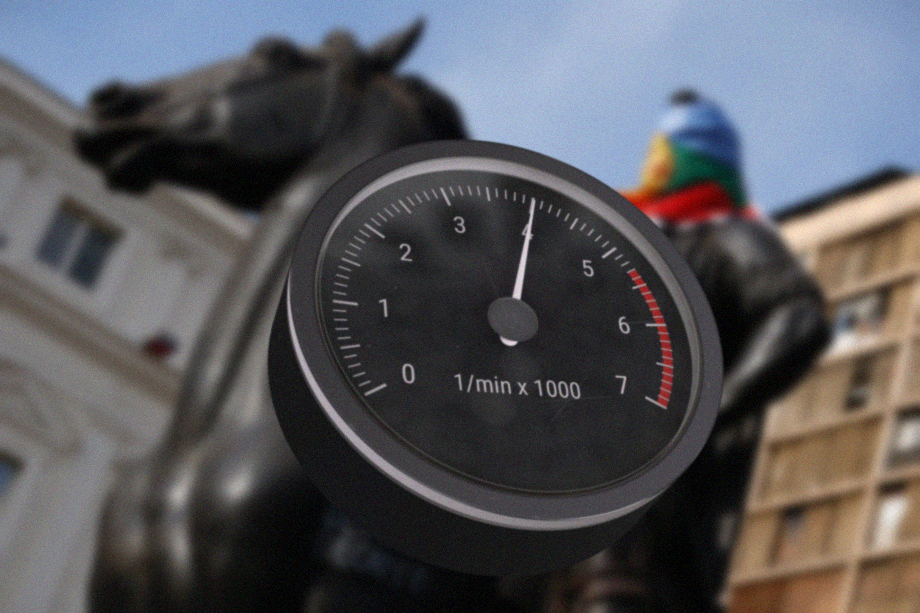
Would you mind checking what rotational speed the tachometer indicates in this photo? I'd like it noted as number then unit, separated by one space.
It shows 4000 rpm
